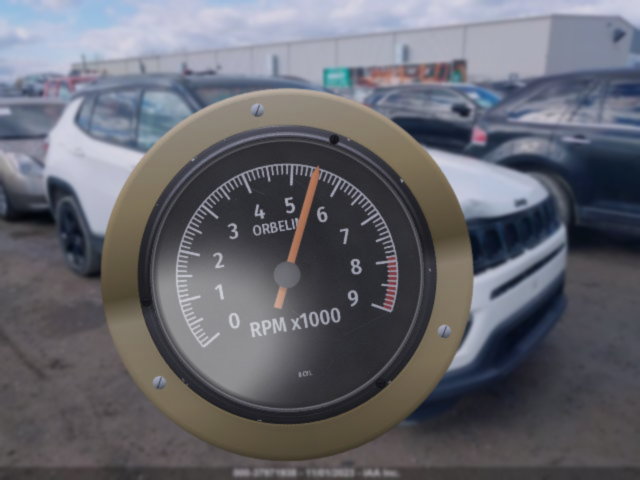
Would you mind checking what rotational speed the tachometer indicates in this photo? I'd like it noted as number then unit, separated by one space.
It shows 5500 rpm
